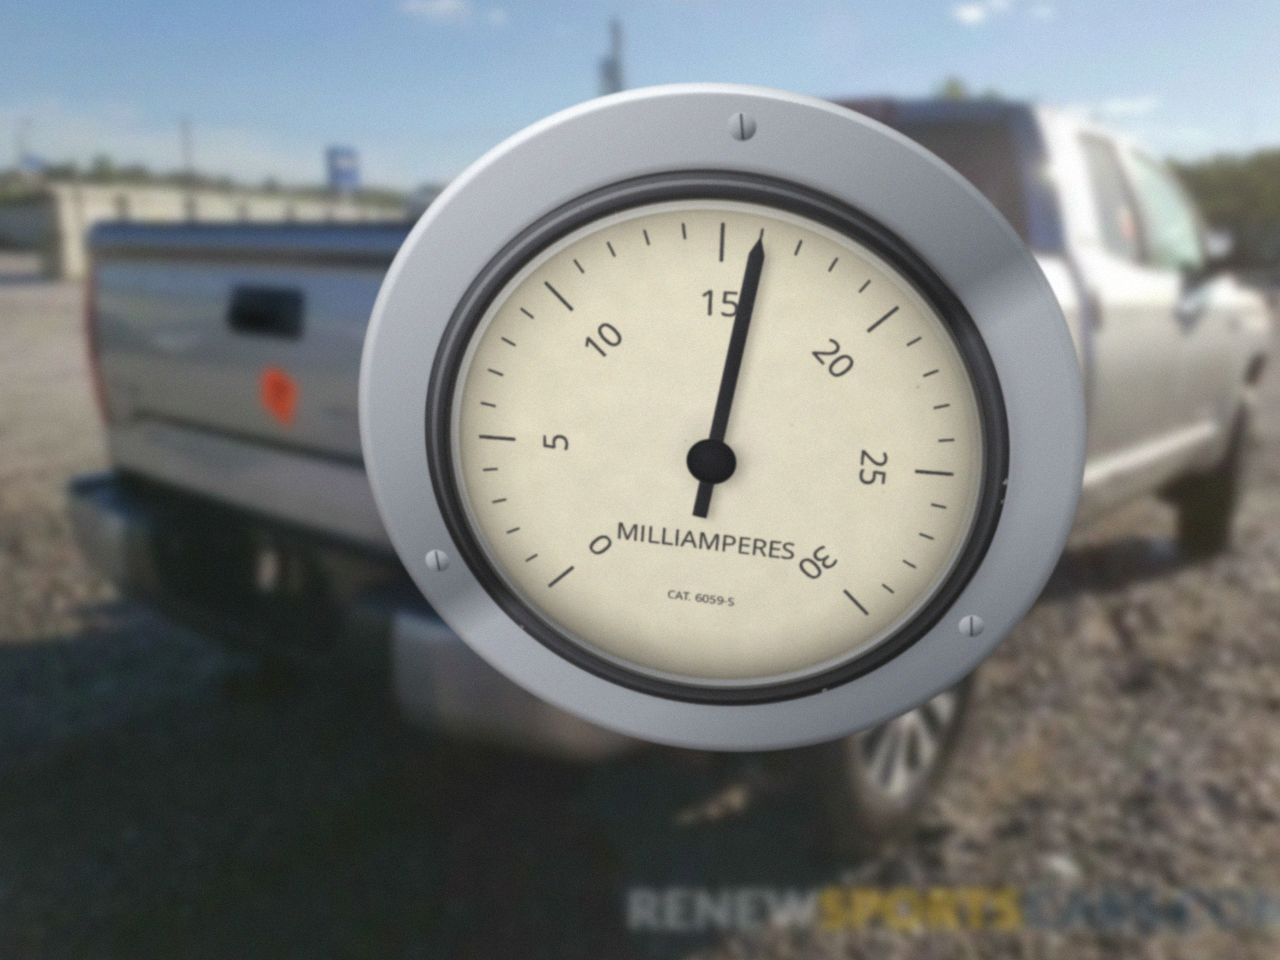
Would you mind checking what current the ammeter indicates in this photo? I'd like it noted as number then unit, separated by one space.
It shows 16 mA
